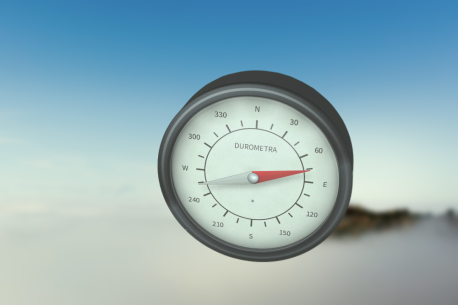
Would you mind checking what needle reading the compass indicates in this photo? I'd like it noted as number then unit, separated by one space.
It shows 75 °
